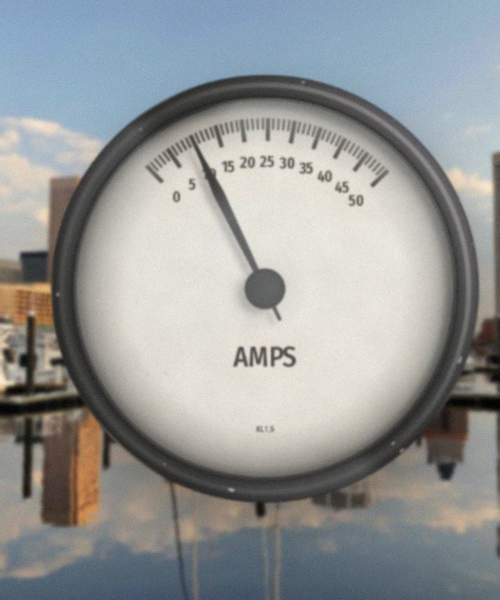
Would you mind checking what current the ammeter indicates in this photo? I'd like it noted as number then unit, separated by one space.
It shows 10 A
